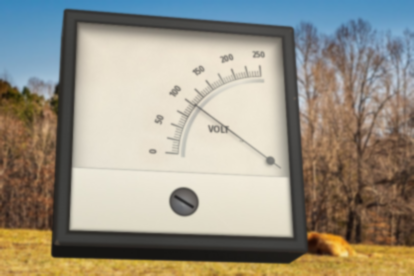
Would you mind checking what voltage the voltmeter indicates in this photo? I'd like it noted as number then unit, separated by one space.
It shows 100 V
